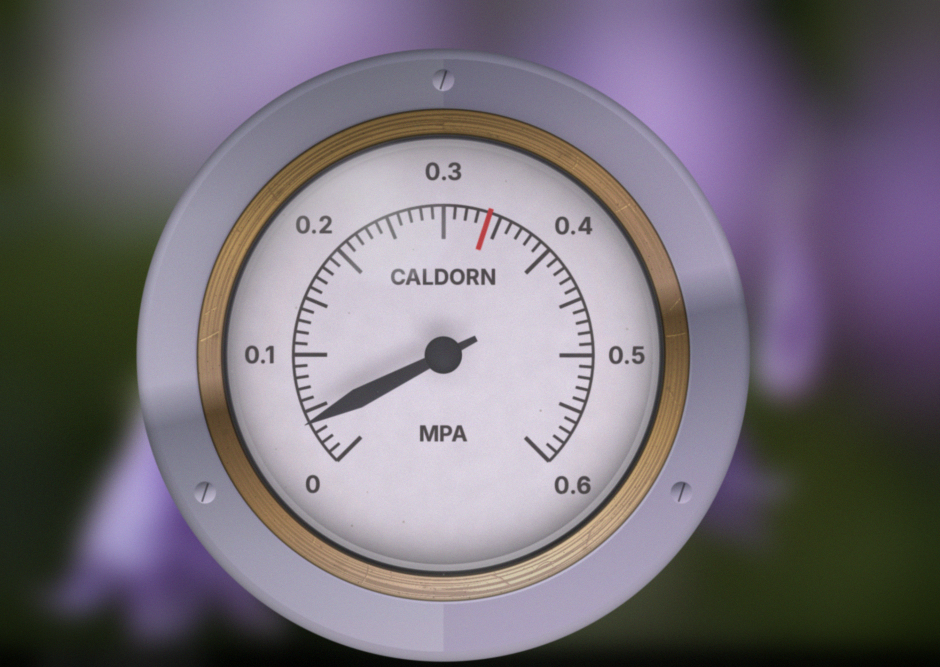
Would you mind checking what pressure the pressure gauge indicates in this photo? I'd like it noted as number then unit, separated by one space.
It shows 0.04 MPa
